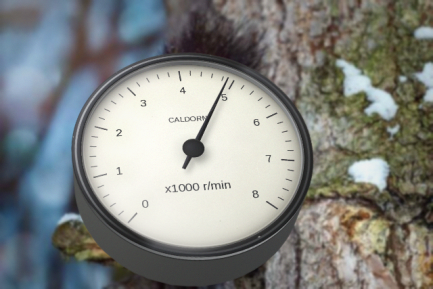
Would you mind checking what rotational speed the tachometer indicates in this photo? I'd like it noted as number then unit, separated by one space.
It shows 4900 rpm
